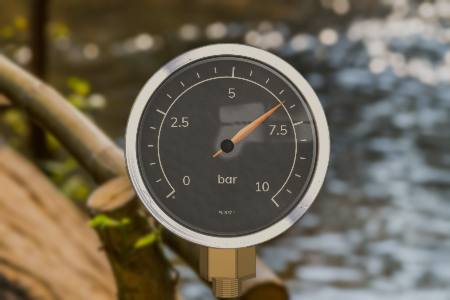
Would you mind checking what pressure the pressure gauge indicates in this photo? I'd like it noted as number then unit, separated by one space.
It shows 6.75 bar
